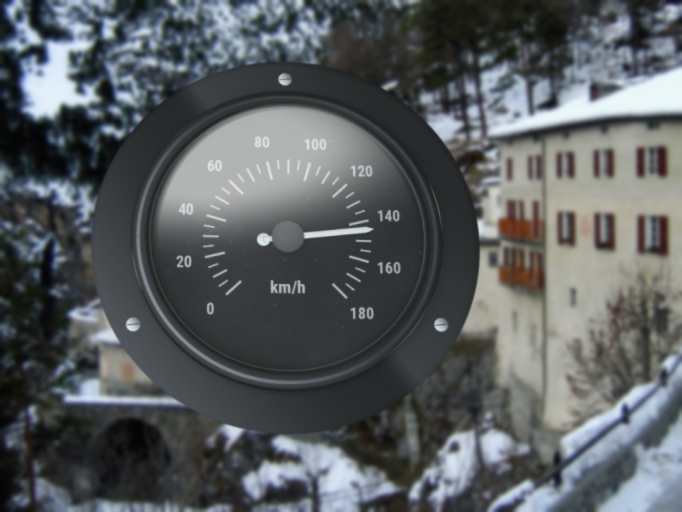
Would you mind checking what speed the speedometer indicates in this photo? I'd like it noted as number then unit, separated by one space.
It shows 145 km/h
